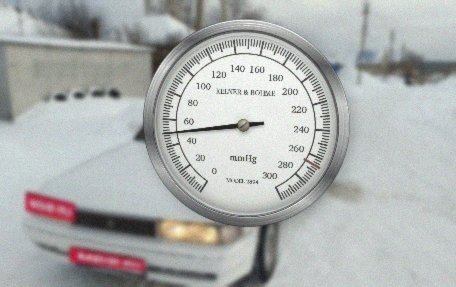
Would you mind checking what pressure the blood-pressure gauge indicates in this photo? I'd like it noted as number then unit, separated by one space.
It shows 50 mmHg
